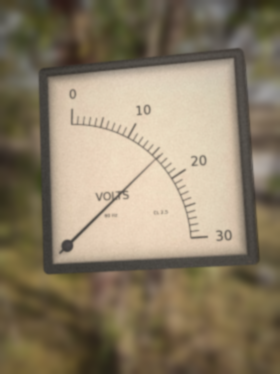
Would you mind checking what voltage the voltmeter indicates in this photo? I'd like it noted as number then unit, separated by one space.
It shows 16 V
